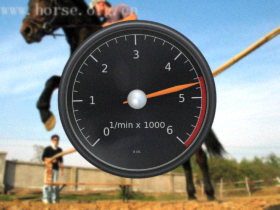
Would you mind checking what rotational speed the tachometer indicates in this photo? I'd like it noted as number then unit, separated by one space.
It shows 4700 rpm
